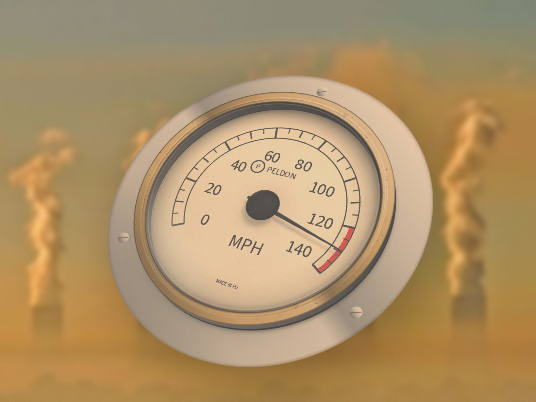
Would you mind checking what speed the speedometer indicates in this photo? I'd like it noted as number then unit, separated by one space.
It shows 130 mph
